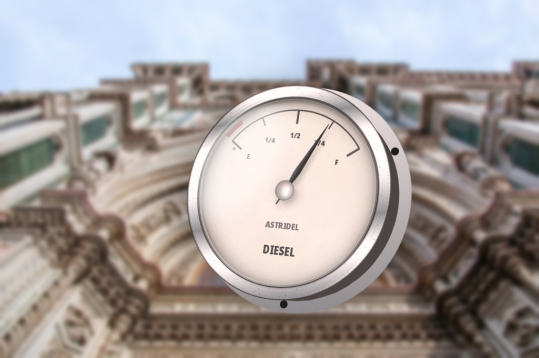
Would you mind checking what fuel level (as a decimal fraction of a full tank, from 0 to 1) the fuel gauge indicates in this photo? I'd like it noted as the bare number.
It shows 0.75
